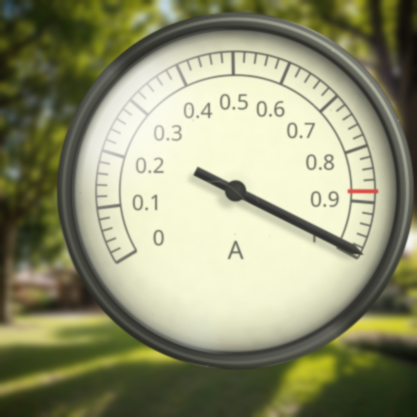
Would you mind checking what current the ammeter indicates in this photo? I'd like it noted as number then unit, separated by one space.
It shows 0.99 A
